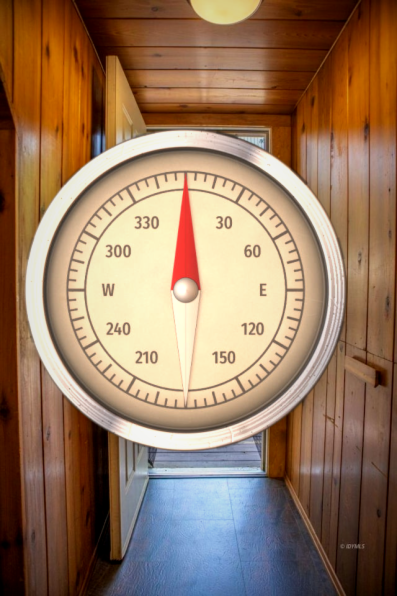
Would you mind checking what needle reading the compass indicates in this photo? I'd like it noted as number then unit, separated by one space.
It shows 0 °
